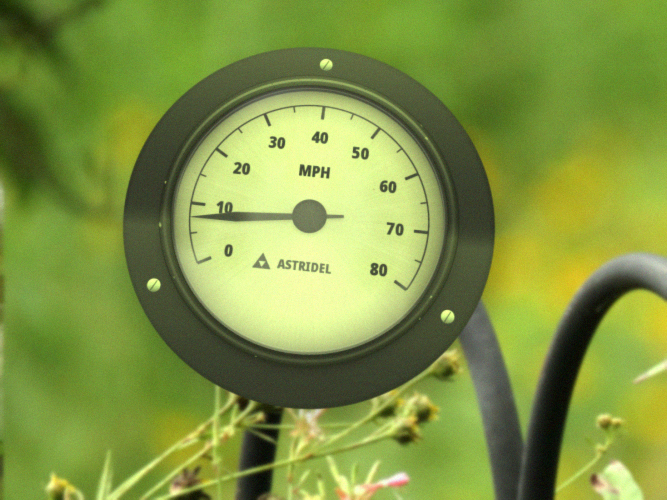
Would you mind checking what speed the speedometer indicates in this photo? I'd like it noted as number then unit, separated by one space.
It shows 7.5 mph
